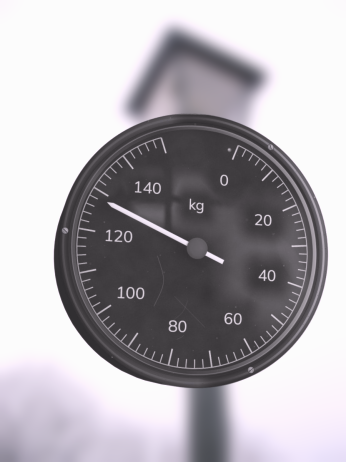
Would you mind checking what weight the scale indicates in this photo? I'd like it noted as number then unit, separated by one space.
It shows 128 kg
